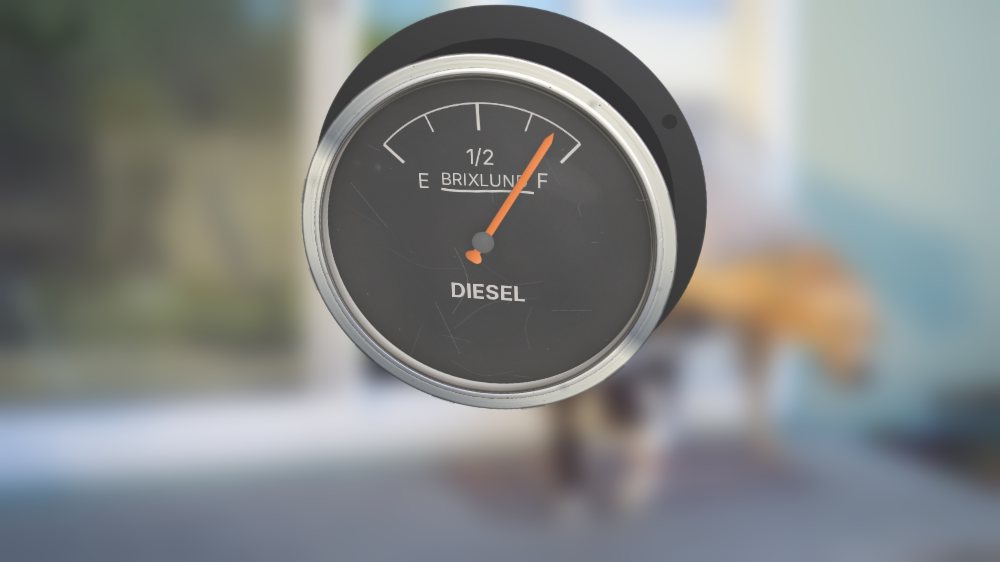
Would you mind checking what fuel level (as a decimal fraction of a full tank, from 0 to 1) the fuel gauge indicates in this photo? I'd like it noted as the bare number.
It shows 0.875
